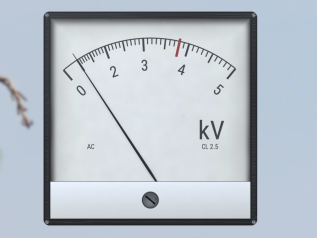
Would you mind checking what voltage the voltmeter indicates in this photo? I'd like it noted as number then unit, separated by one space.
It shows 1 kV
